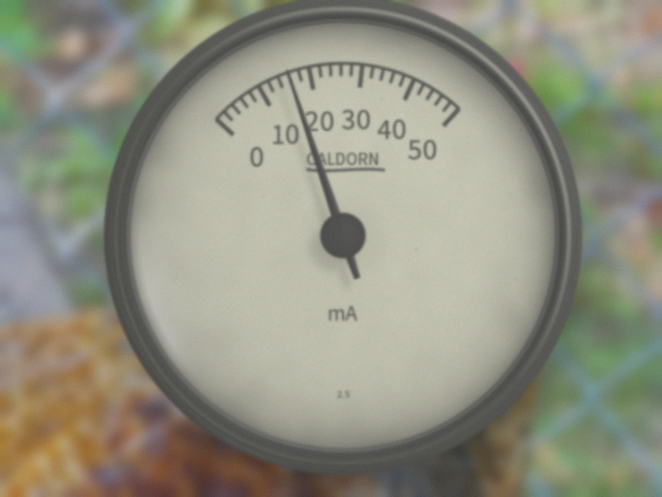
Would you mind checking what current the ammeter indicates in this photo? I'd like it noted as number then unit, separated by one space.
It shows 16 mA
